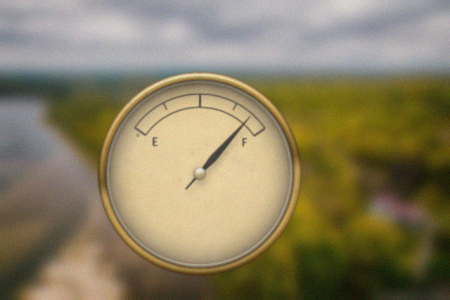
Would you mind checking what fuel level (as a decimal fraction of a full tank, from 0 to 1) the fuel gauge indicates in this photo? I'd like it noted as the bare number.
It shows 0.875
